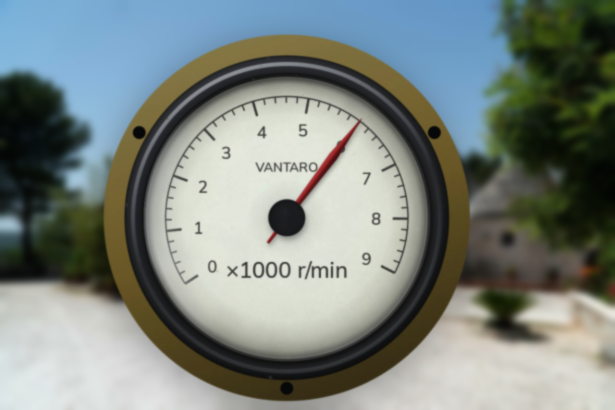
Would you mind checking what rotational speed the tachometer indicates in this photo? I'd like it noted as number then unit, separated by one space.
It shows 6000 rpm
